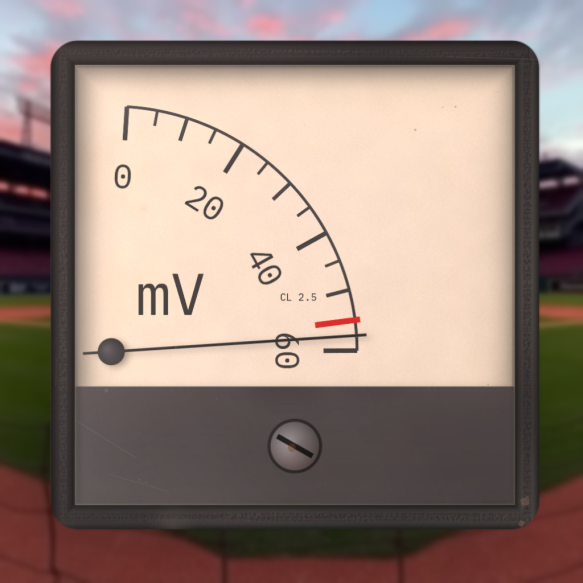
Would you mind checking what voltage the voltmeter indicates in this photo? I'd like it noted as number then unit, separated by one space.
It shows 57.5 mV
